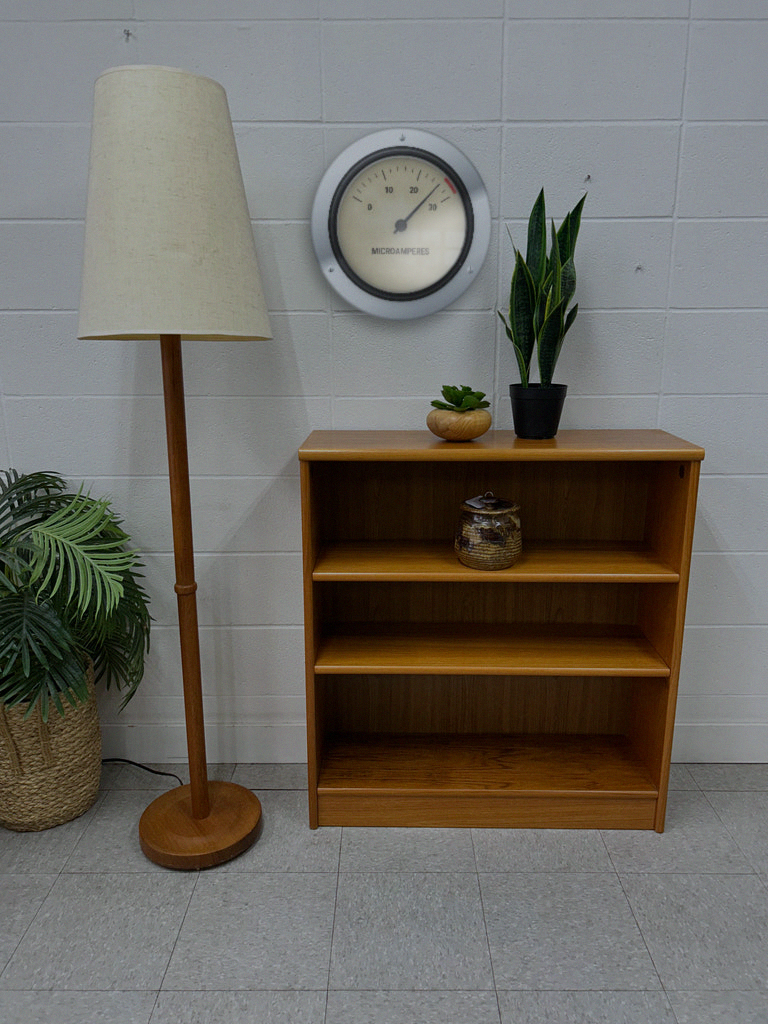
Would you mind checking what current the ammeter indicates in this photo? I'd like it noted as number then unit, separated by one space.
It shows 26 µA
